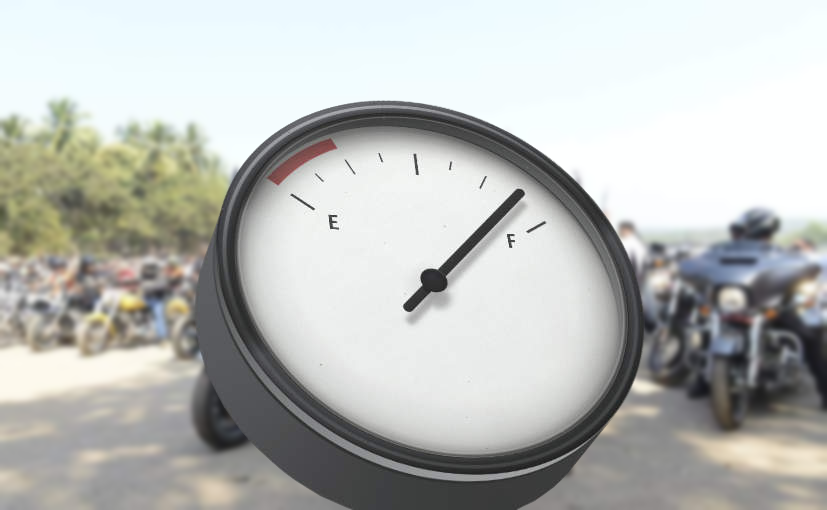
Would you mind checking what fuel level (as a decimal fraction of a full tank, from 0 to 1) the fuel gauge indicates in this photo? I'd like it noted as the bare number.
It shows 0.875
